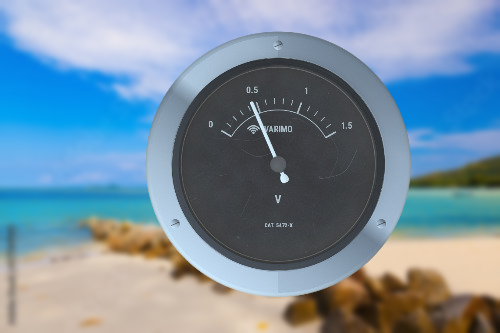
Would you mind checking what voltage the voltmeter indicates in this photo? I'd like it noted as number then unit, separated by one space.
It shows 0.45 V
